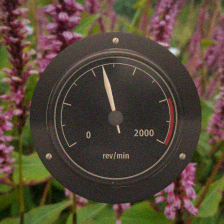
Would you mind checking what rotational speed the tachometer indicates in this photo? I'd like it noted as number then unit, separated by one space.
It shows 900 rpm
